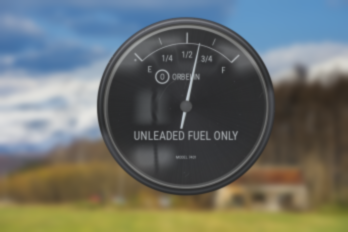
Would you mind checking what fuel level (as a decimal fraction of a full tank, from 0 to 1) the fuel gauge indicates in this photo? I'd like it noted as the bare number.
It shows 0.625
